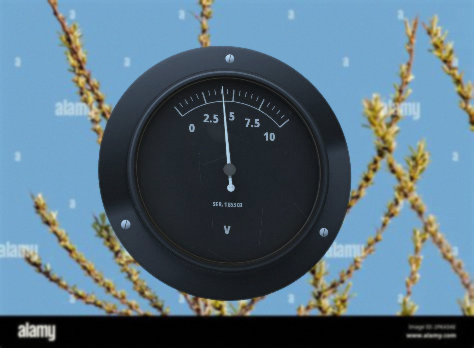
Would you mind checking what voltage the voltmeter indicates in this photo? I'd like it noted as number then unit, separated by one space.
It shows 4 V
